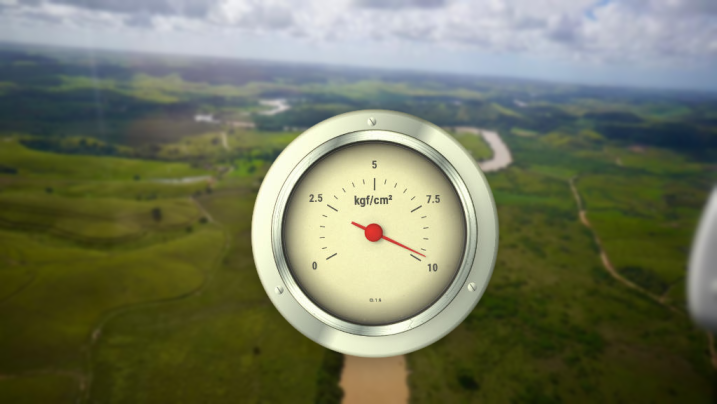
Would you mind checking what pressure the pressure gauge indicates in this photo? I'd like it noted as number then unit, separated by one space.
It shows 9.75 kg/cm²
